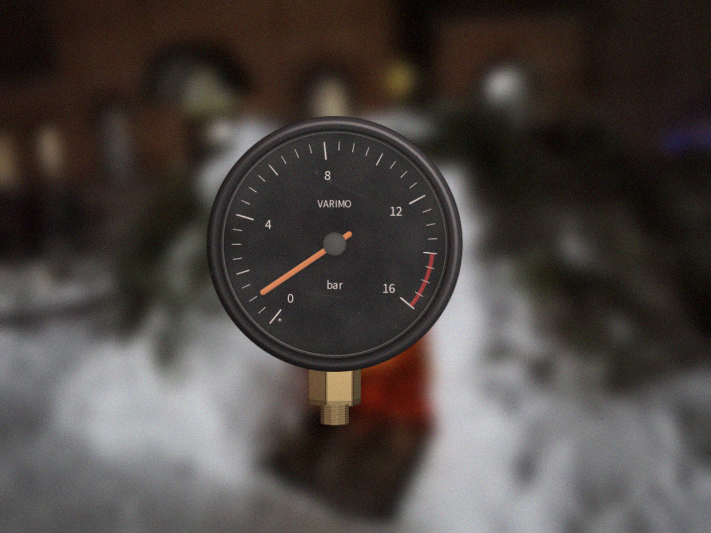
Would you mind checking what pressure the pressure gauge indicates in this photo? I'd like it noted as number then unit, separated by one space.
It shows 1 bar
